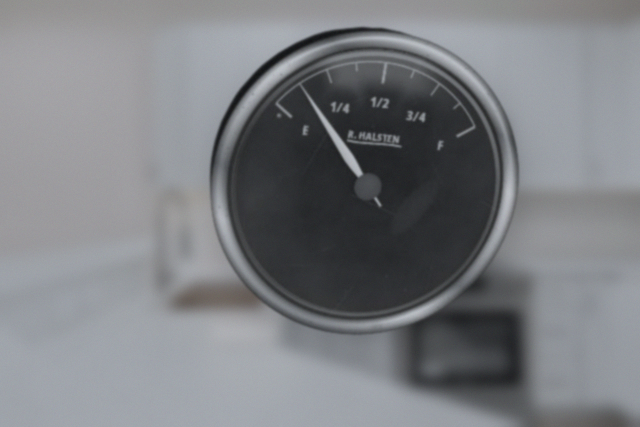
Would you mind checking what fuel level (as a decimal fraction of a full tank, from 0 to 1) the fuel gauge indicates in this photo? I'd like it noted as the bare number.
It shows 0.125
